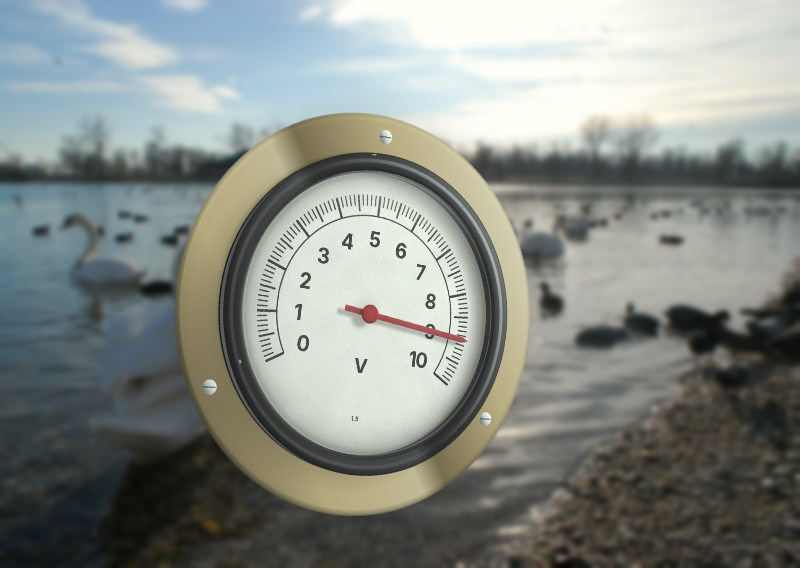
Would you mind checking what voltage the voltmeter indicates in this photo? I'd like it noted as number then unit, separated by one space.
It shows 9 V
